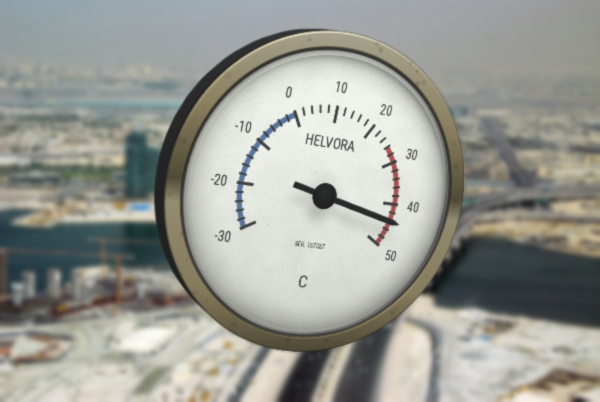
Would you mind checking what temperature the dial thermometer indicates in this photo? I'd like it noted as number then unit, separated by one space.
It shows 44 °C
